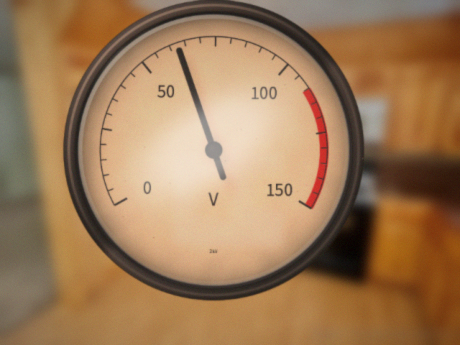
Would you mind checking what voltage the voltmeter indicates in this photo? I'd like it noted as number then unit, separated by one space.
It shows 62.5 V
